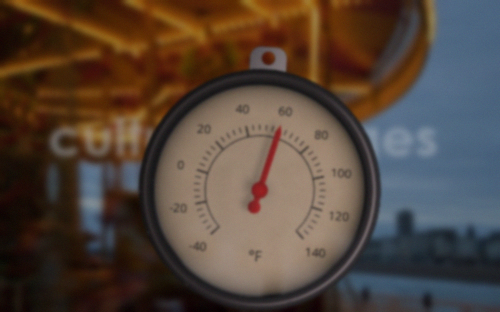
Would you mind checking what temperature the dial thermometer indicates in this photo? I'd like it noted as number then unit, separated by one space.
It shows 60 °F
